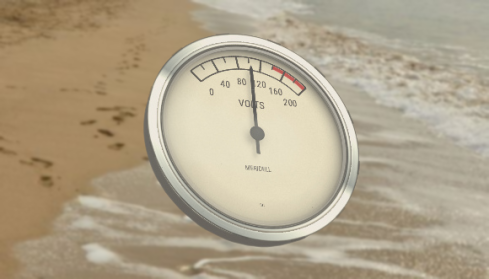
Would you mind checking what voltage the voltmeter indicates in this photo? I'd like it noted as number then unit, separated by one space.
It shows 100 V
